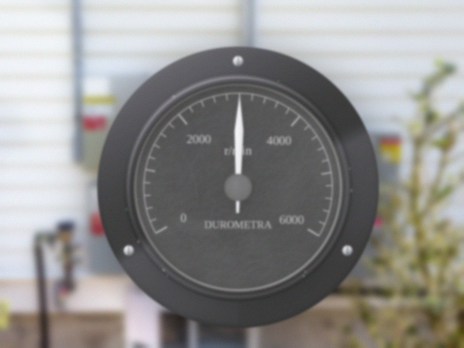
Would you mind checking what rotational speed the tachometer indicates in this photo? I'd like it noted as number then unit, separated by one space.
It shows 3000 rpm
